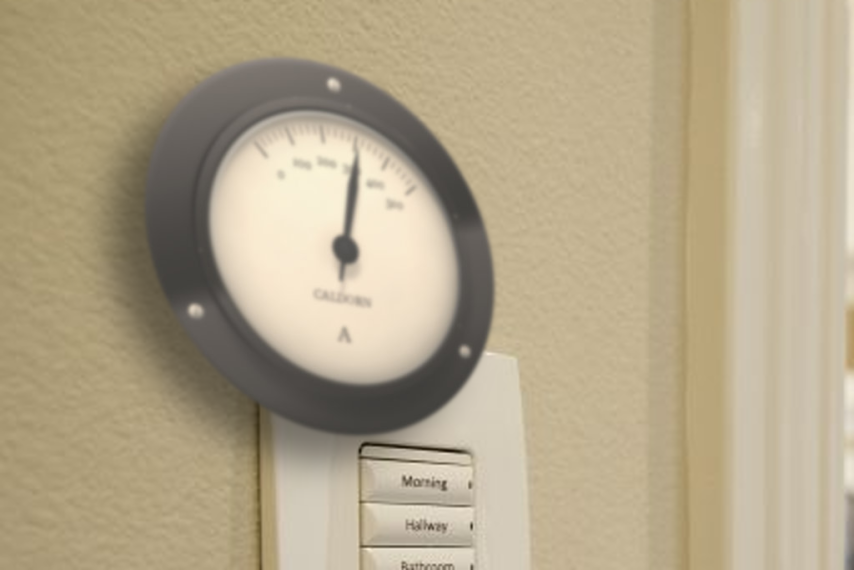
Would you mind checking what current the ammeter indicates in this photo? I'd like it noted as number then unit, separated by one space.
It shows 300 A
